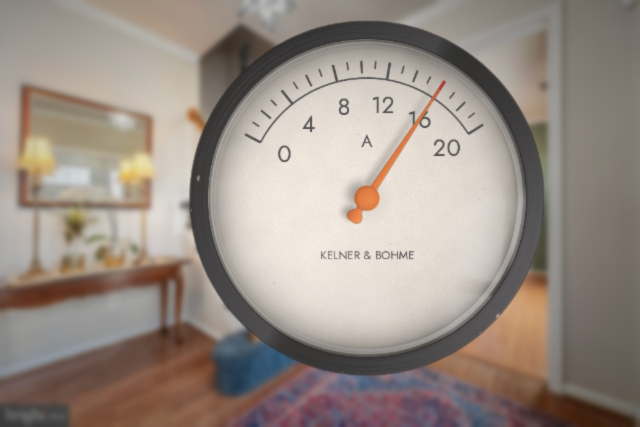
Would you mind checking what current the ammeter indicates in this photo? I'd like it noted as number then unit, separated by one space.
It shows 16 A
